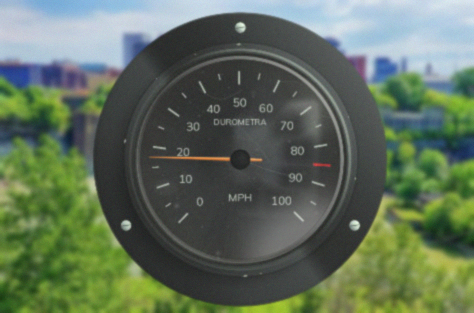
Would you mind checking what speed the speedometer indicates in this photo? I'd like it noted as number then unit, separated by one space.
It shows 17.5 mph
